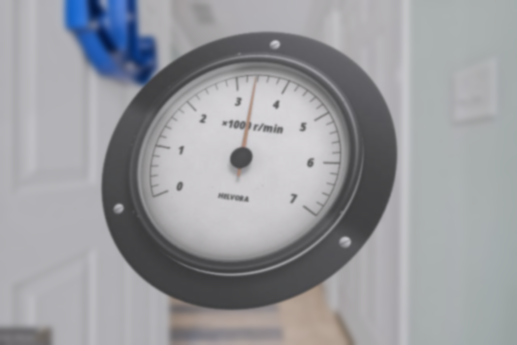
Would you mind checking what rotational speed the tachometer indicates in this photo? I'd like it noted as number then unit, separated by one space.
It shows 3400 rpm
